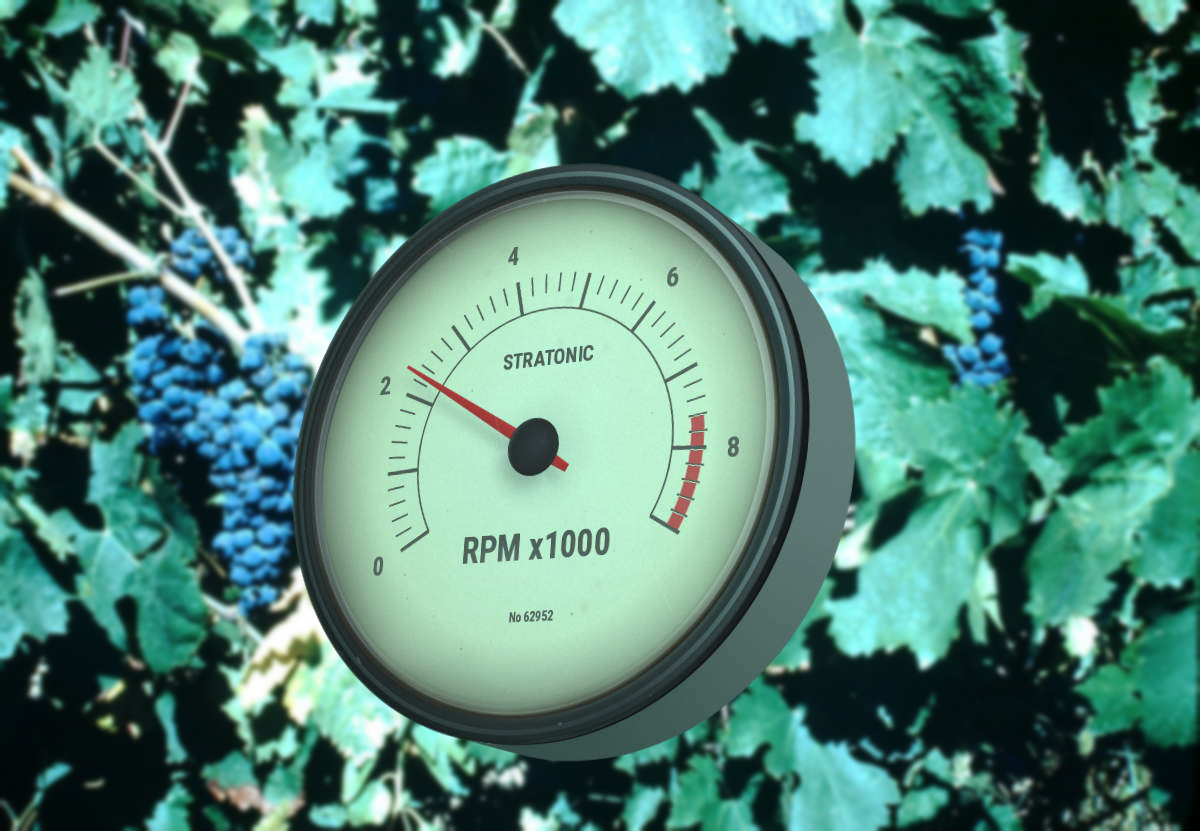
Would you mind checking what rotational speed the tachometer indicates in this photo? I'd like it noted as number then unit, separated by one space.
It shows 2300 rpm
